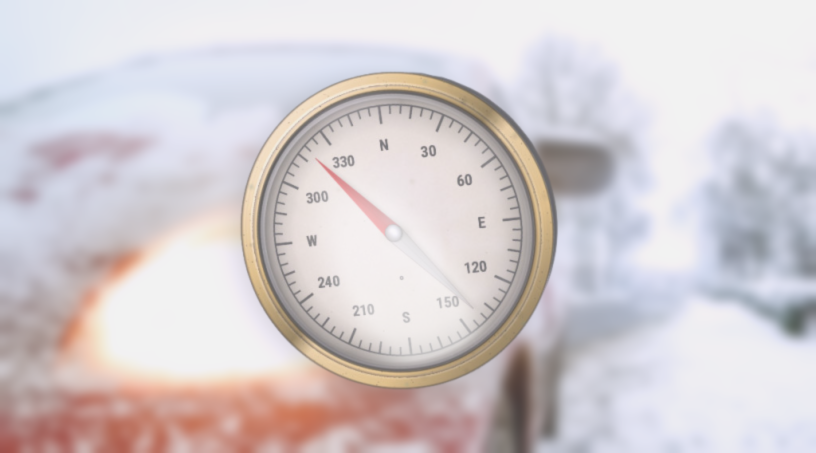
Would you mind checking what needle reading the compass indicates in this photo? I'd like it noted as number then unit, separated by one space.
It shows 320 °
